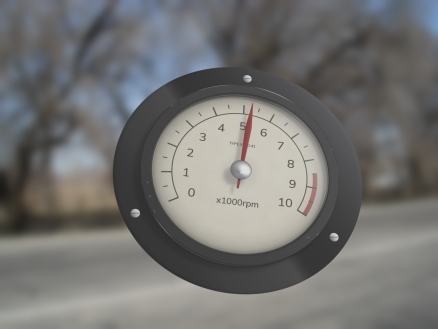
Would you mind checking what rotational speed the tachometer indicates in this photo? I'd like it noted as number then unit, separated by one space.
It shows 5250 rpm
